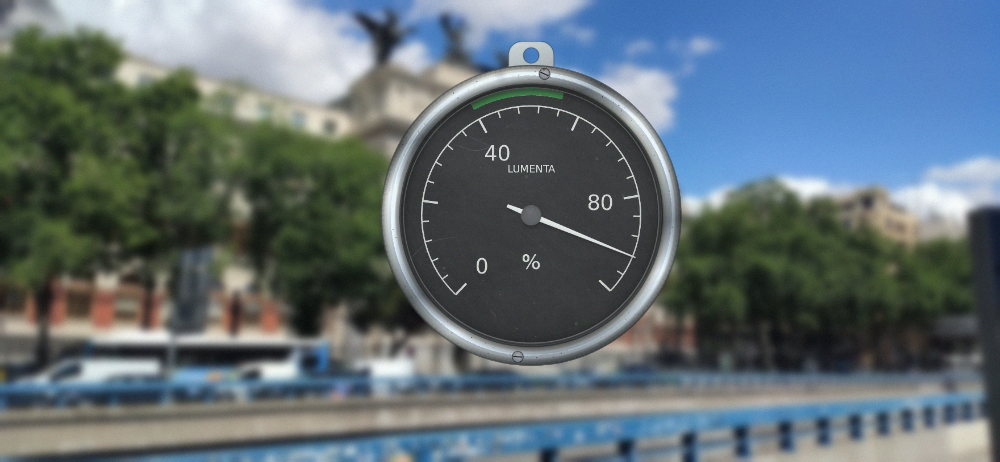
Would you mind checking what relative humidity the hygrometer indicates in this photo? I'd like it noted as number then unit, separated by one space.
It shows 92 %
